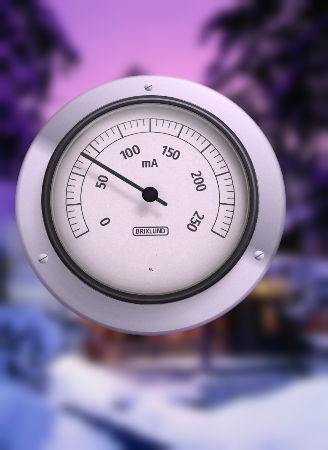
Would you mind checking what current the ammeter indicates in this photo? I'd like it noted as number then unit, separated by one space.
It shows 65 mA
